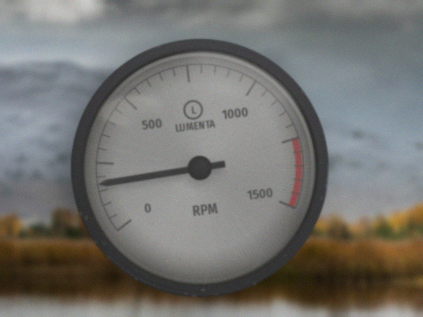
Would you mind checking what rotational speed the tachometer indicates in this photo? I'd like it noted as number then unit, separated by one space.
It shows 175 rpm
